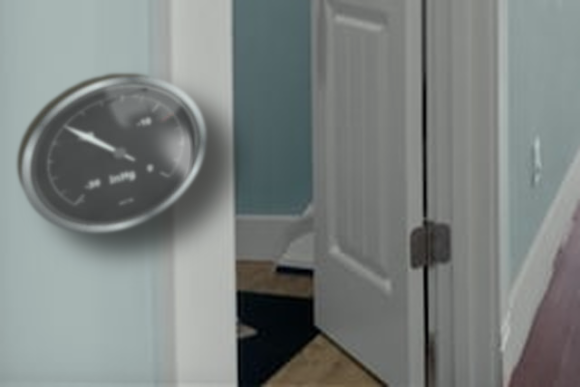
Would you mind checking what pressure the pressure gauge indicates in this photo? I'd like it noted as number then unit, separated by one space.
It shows -20 inHg
